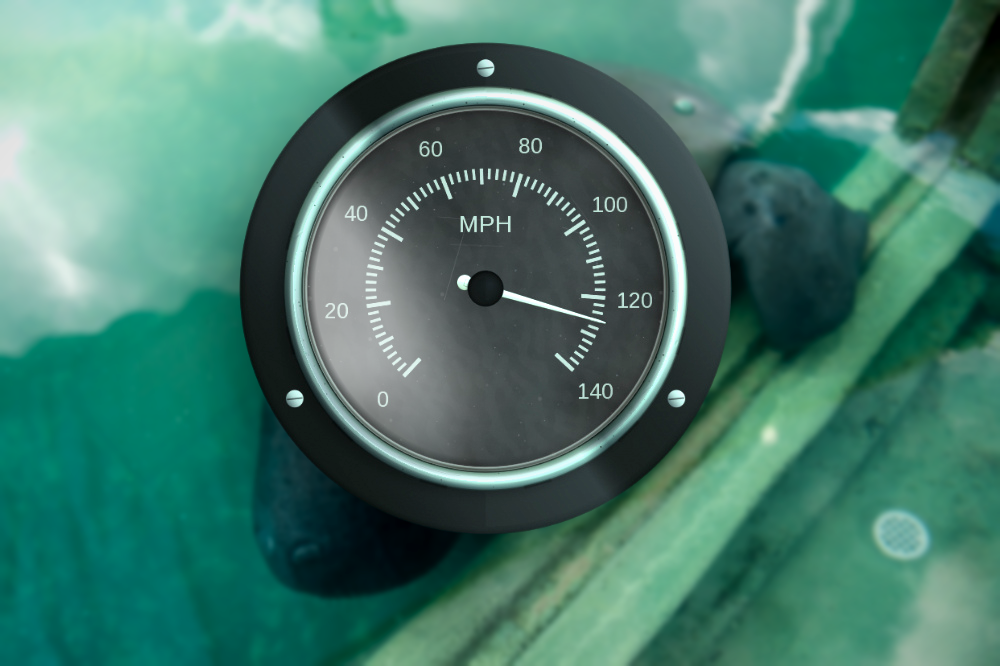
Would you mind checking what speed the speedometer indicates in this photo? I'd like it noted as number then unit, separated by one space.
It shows 126 mph
